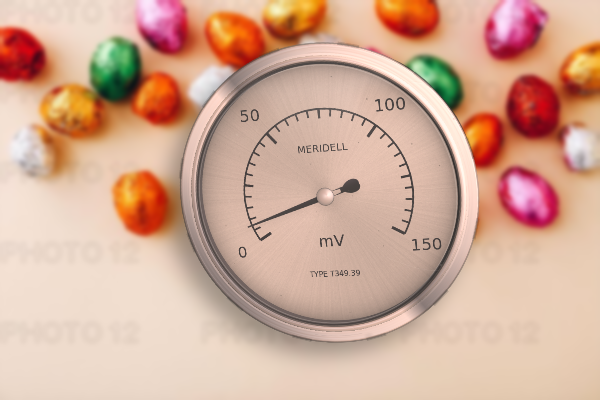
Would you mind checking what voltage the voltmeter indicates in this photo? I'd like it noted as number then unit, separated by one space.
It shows 7.5 mV
